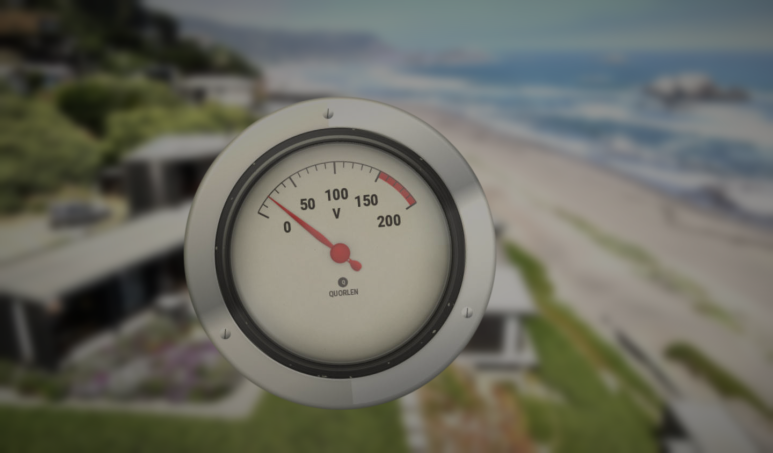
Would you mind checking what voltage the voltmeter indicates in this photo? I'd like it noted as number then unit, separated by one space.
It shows 20 V
